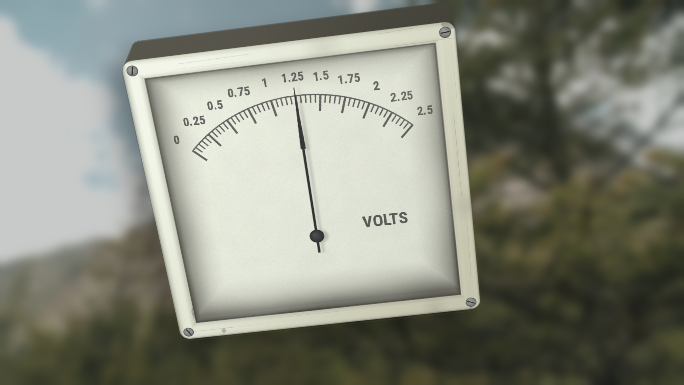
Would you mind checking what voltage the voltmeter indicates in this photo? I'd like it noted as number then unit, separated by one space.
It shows 1.25 V
